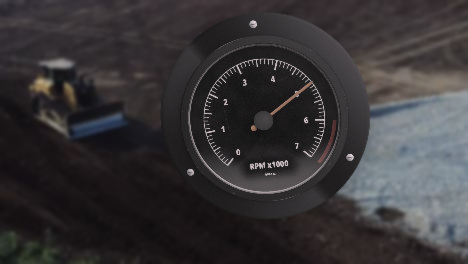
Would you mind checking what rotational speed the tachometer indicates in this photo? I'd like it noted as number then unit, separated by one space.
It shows 5000 rpm
